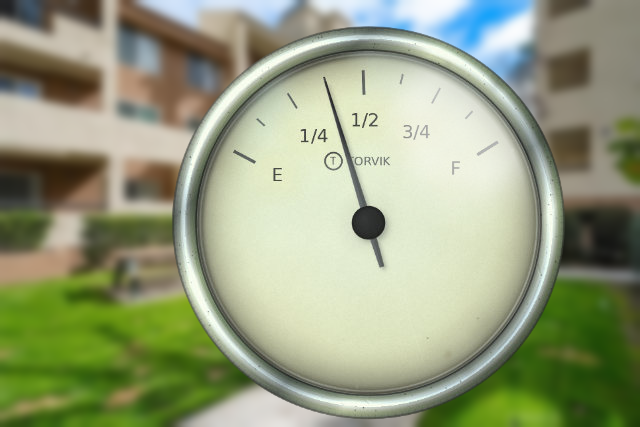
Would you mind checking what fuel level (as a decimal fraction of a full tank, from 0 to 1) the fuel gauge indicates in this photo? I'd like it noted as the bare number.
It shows 0.375
